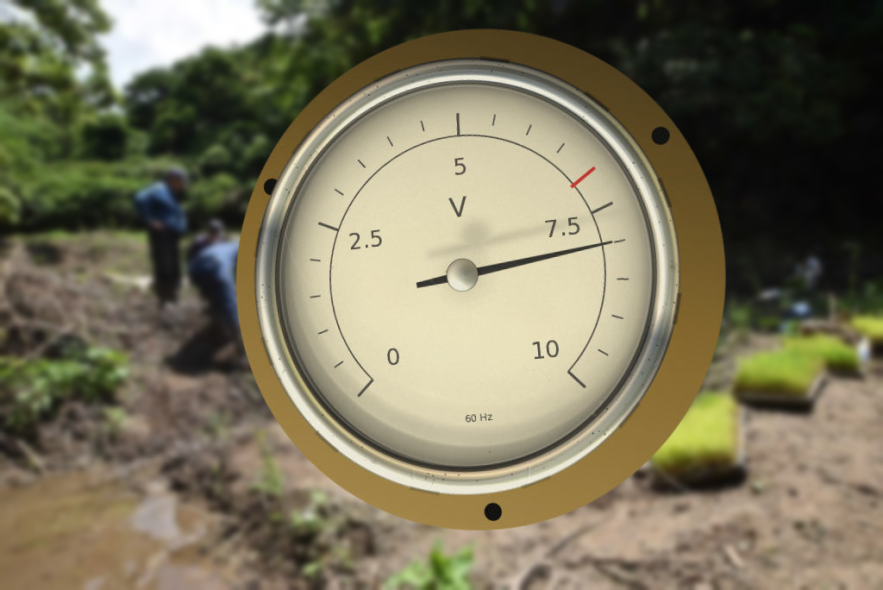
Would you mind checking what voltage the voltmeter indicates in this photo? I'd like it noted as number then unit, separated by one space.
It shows 8 V
